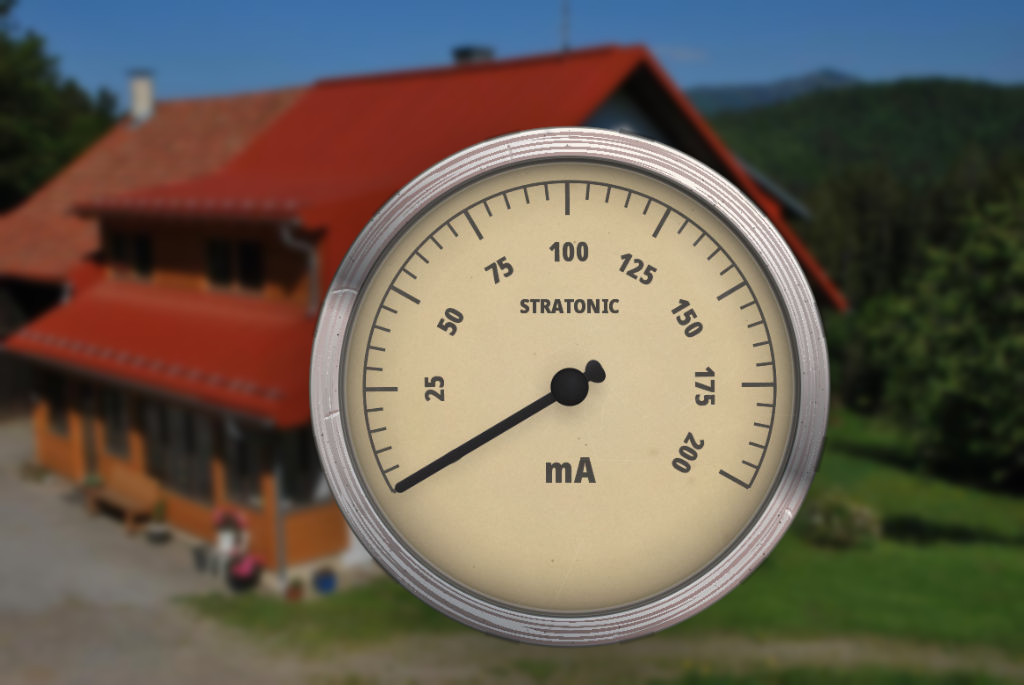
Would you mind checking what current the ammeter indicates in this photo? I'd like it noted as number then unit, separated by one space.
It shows 0 mA
